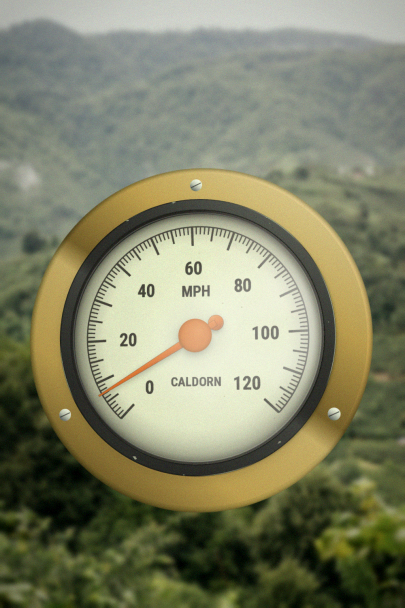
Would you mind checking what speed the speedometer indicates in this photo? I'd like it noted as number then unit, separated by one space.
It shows 7 mph
